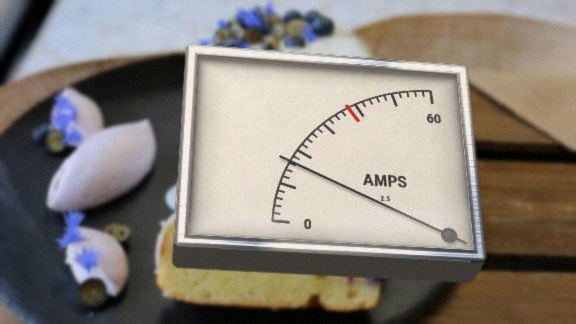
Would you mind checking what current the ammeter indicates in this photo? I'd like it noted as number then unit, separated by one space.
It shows 16 A
